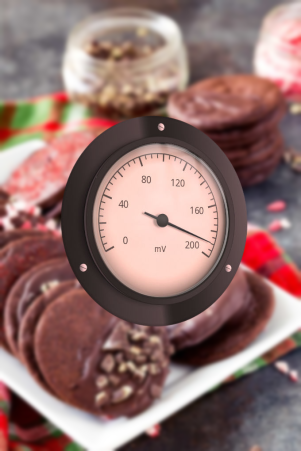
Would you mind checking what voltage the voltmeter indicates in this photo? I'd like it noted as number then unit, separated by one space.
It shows 190 mV
